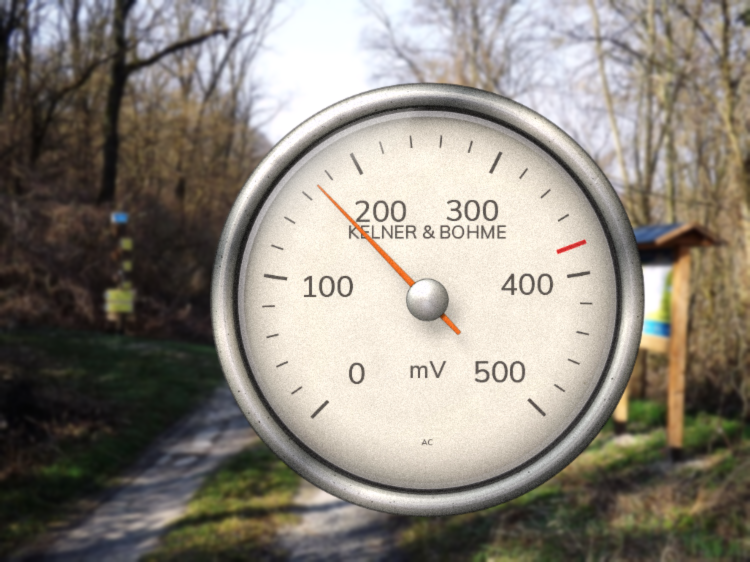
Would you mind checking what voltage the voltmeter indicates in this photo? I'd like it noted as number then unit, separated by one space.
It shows 170 mV
